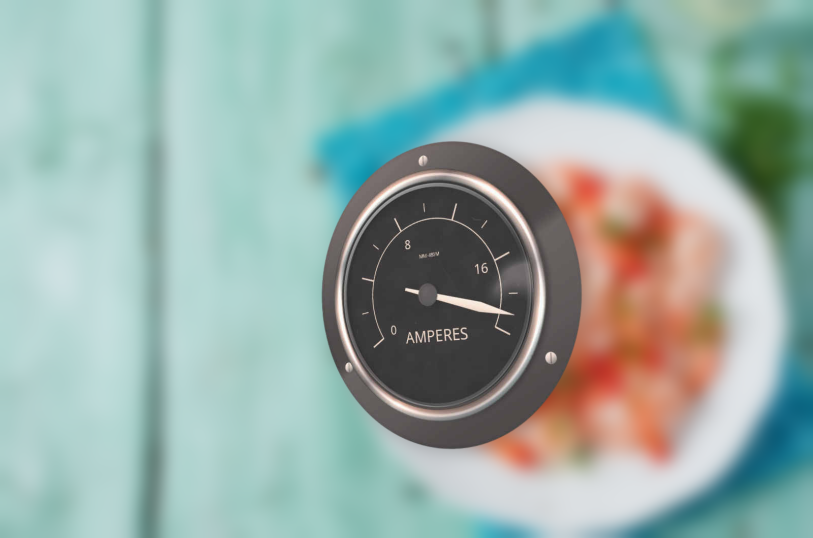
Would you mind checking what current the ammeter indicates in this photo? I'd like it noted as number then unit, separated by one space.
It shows 19 A
